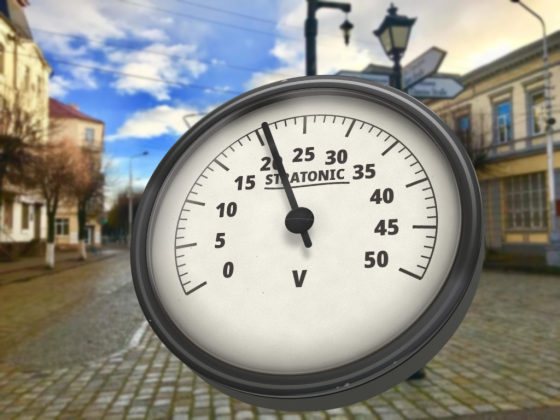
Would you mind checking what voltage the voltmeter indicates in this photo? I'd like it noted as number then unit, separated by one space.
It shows 21 V
